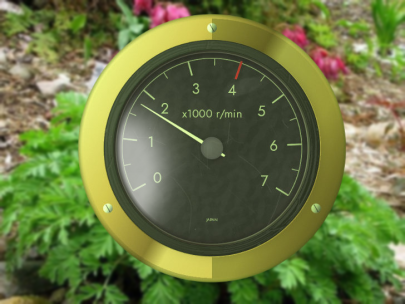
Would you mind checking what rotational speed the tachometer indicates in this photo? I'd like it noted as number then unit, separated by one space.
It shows 1750 rpm
